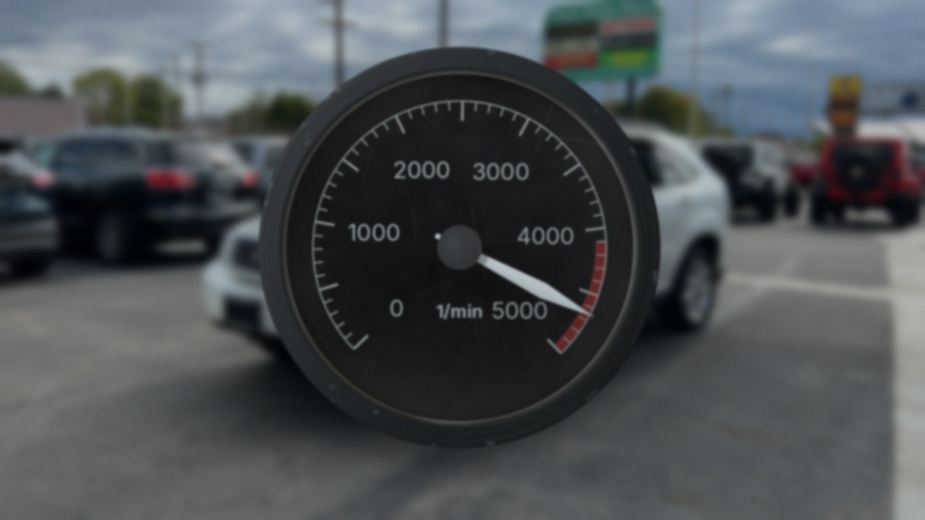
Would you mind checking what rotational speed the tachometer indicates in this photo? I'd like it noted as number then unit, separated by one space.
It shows 4650 rpm
